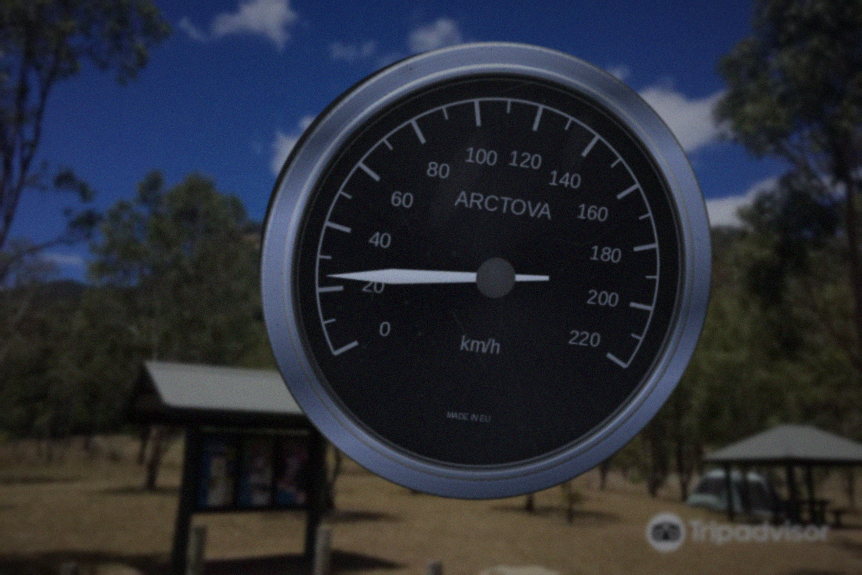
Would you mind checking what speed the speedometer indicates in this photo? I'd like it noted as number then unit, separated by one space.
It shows 25 km/h
